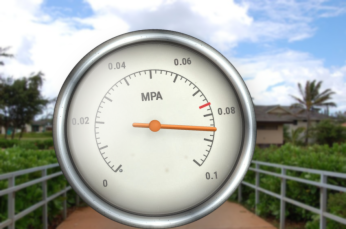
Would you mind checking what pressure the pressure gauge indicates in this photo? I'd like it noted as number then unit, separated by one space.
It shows 0.086 MPa
